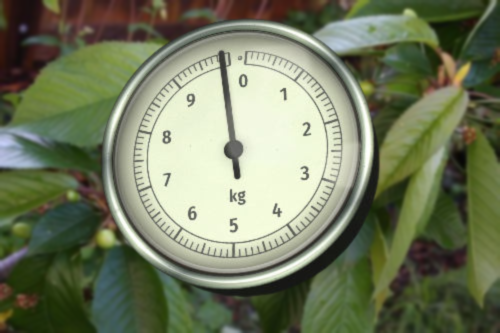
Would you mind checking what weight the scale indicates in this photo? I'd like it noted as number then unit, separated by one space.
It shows 9.9 kg
